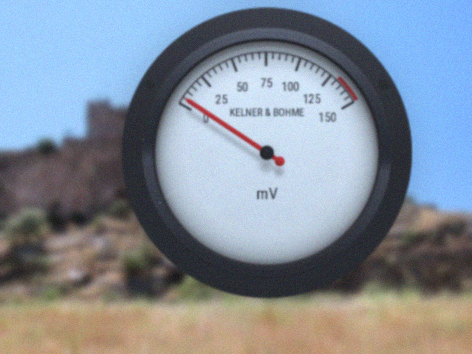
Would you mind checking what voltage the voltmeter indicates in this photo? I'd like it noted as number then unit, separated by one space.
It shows 5 mV
